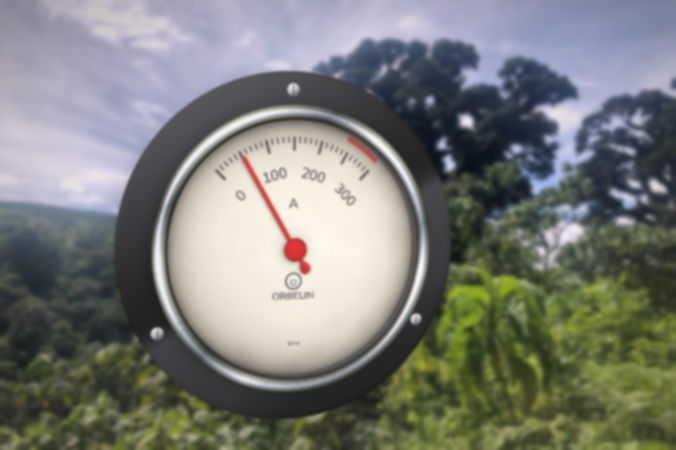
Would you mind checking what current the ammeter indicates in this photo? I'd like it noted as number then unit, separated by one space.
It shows 50 A
